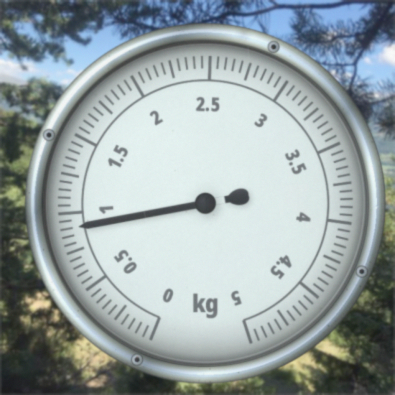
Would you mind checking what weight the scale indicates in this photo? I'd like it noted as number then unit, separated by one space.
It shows 0.9 kg
